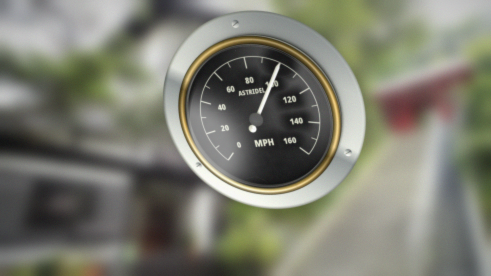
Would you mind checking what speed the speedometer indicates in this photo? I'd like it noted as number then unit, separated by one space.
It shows 100 mph
